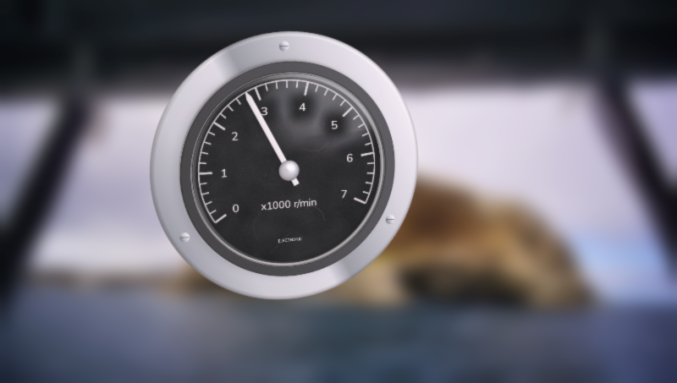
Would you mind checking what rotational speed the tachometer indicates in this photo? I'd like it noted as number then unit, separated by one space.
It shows 2800 rpm
